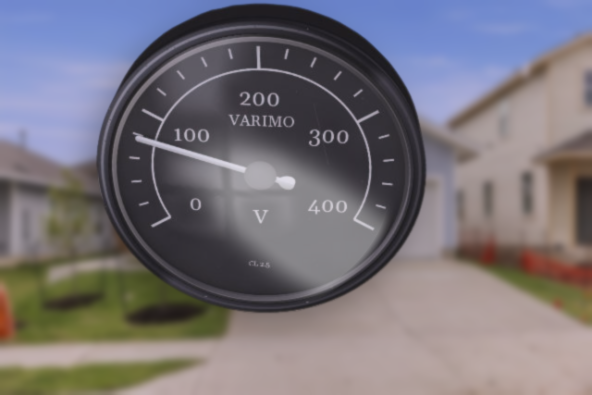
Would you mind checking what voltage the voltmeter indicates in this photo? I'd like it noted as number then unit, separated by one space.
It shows 80 V
